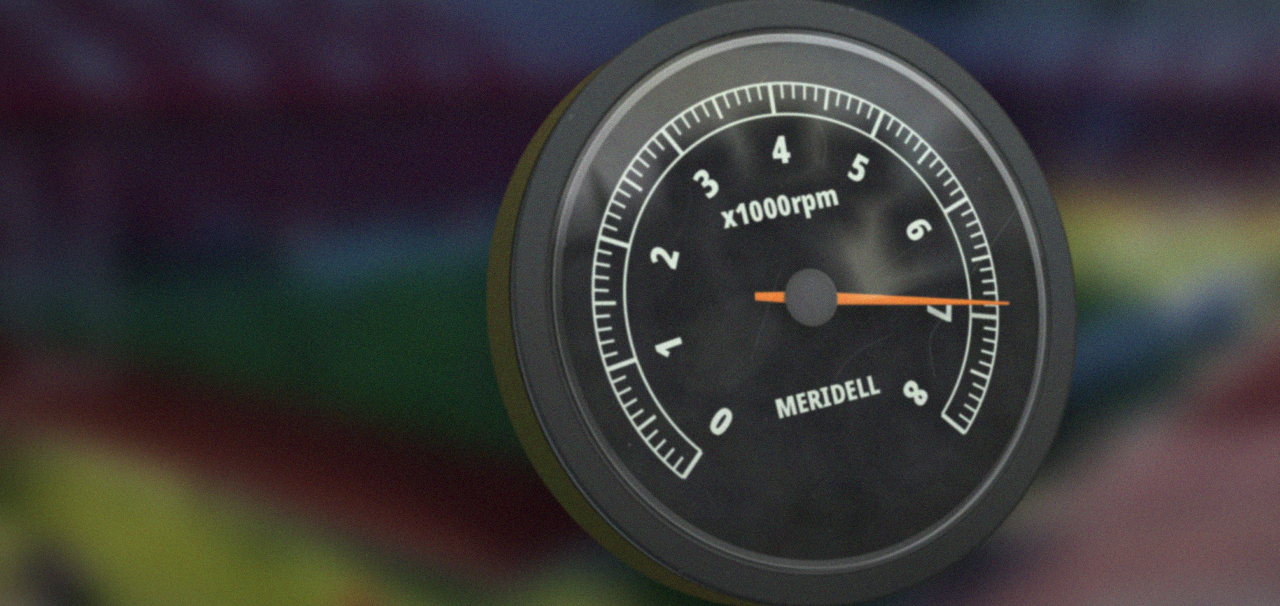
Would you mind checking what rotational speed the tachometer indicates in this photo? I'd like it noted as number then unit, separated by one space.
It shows 6900 rpm
